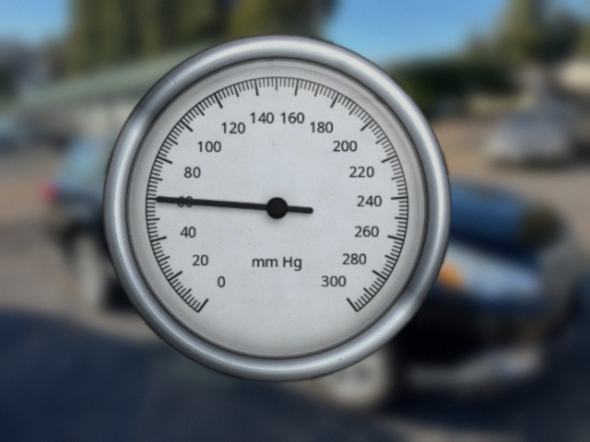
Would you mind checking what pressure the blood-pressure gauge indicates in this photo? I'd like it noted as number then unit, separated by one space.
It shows 60 mmHg
